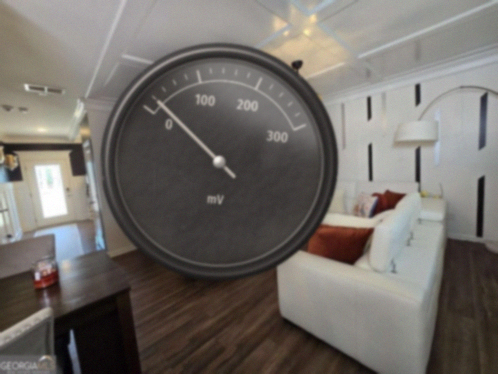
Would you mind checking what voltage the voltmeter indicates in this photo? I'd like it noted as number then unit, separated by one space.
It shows 20 mV
